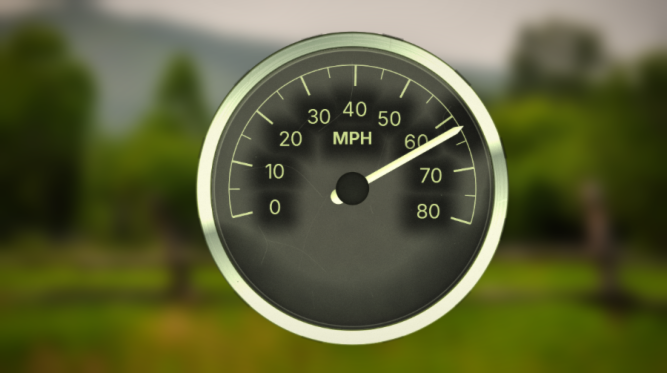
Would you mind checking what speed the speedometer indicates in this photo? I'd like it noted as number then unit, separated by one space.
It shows 62.5 mph
